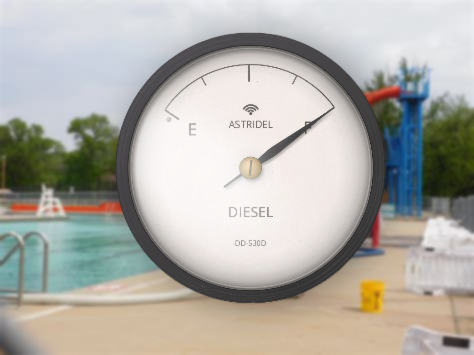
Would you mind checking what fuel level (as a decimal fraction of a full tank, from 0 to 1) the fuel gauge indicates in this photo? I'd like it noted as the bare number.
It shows 1
